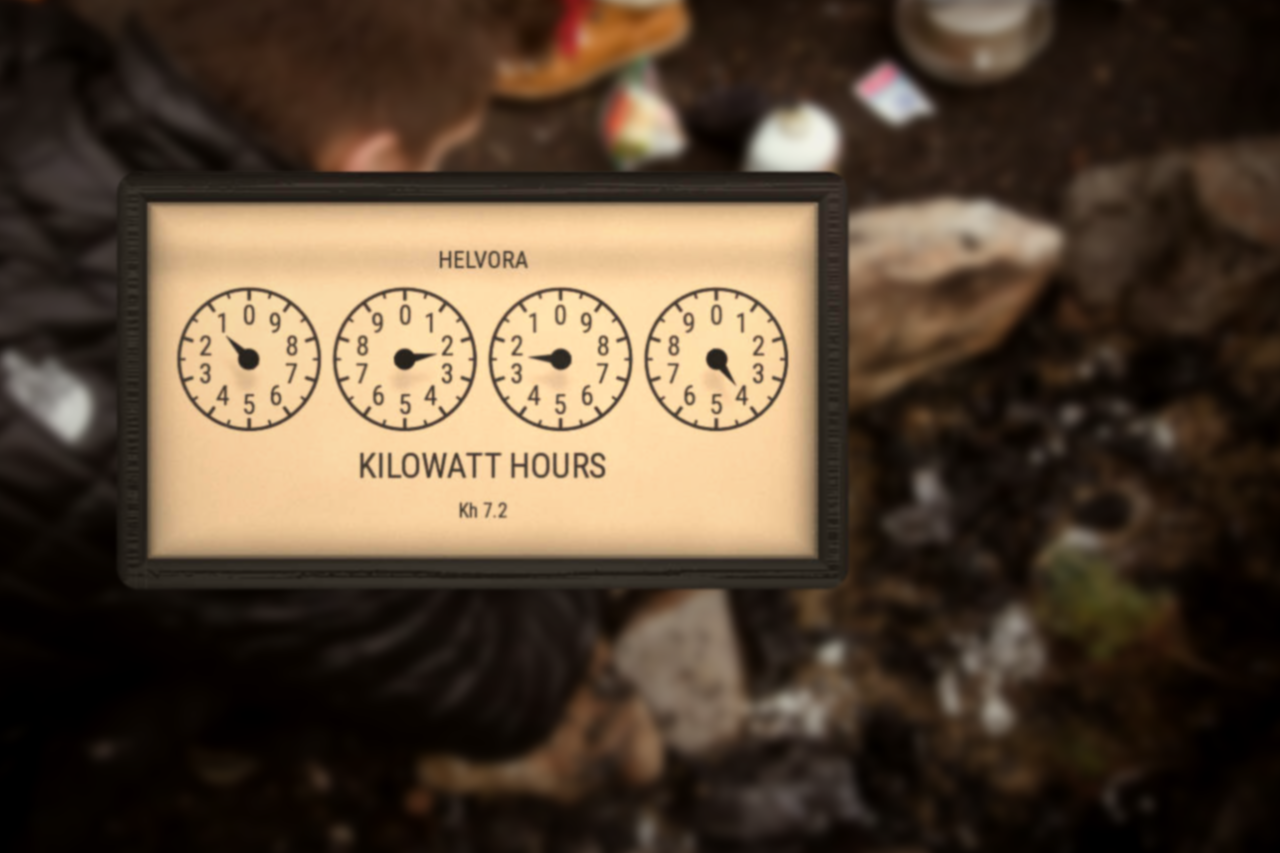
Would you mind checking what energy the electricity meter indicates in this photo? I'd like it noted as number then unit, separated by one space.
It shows 1224 kWh
